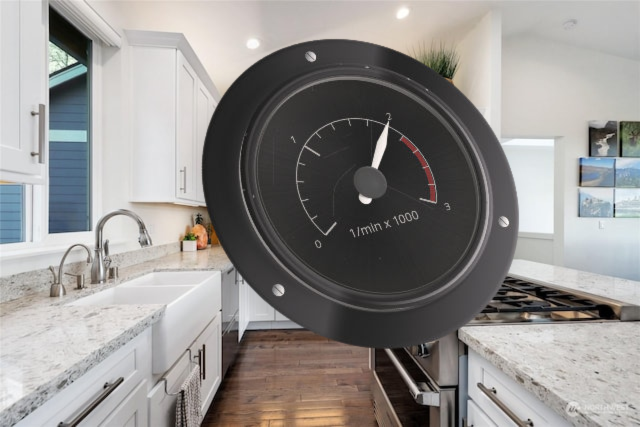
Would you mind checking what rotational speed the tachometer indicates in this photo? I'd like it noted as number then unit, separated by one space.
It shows 2000 rpm
